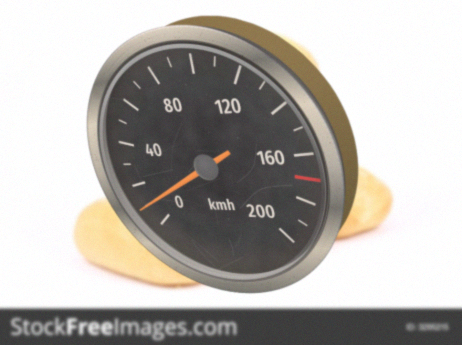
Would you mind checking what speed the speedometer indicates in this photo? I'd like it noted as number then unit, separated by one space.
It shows 10 km/h
